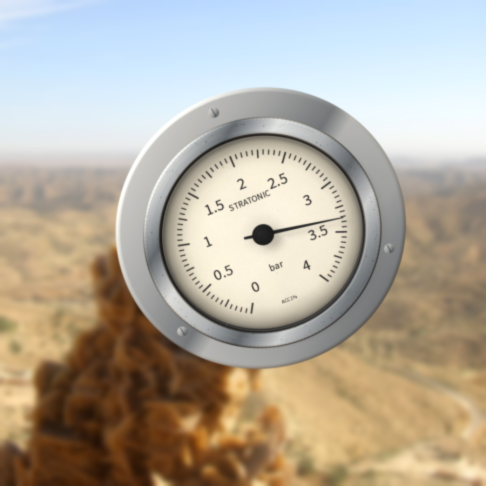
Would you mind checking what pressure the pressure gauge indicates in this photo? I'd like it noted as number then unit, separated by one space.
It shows 3.35 bar
